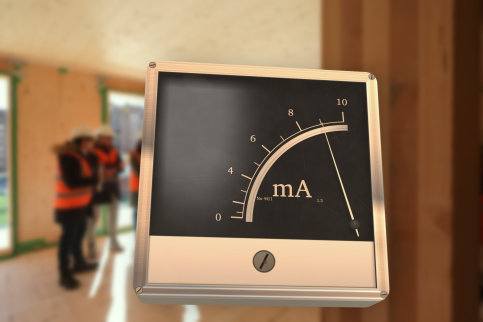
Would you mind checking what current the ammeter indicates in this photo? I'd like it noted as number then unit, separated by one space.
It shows 9 mA
